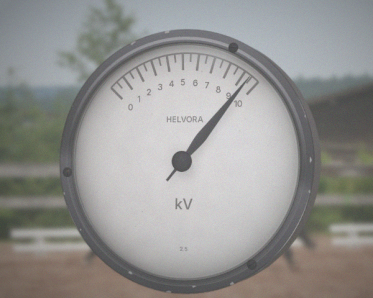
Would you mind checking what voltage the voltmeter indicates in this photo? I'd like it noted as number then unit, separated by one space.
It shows 9.5 kV
